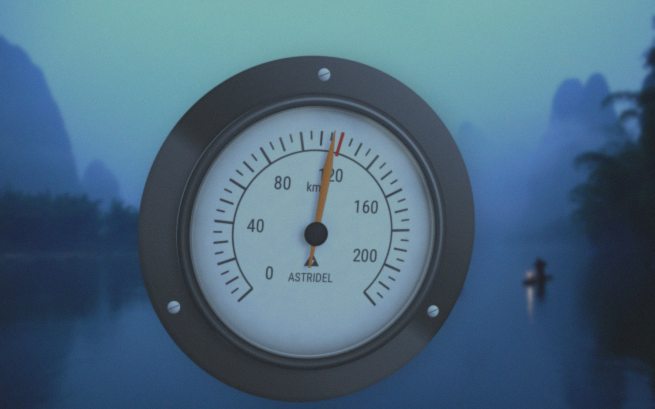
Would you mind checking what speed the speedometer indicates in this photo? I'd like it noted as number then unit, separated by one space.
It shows 115 km/h
